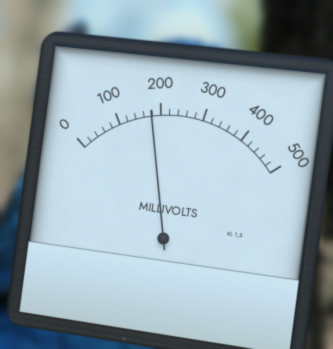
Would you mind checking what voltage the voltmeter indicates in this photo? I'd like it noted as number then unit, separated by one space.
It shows 180 mV
